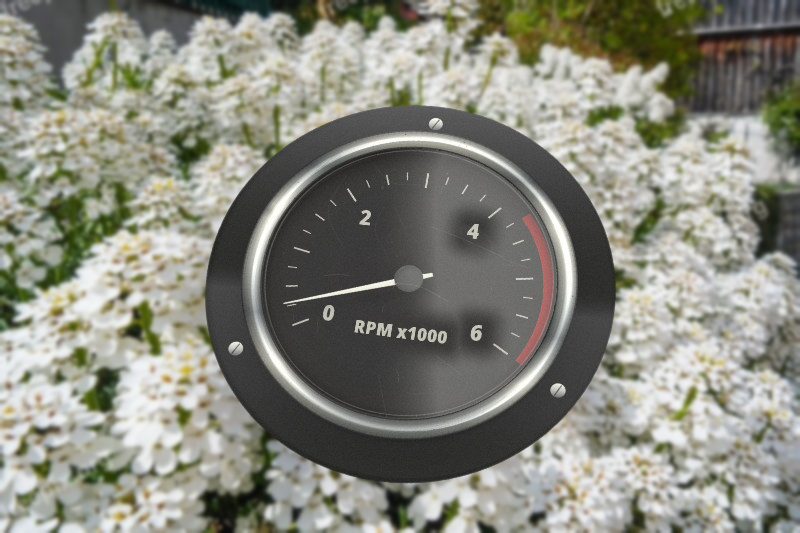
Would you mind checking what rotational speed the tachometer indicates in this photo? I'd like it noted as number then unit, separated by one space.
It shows 250 rpm
